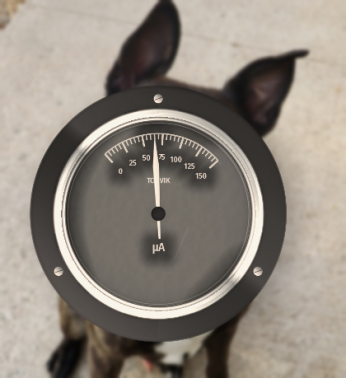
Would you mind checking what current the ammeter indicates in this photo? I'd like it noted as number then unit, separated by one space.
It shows 65 µA
